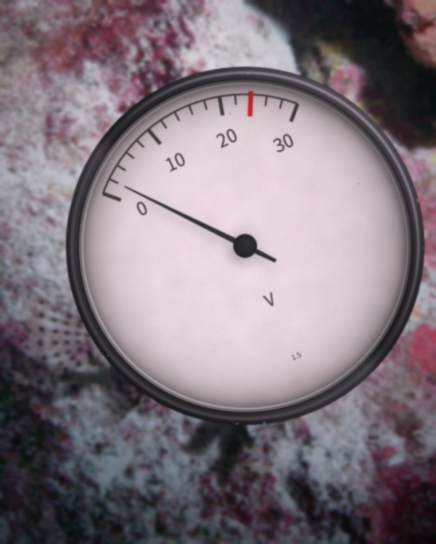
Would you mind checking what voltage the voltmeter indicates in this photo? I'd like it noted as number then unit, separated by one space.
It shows 2 V
